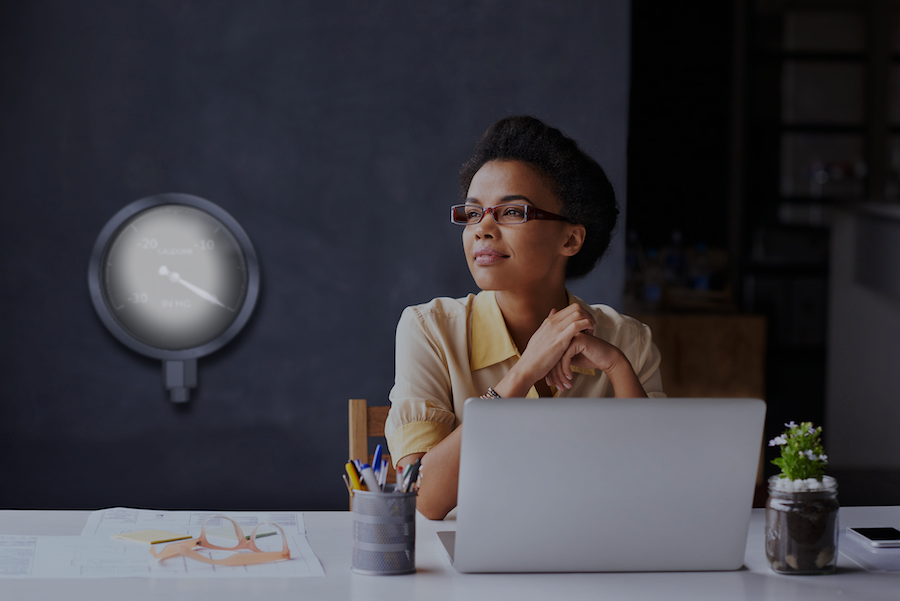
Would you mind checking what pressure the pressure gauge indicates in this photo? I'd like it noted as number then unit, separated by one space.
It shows 0 inHg
